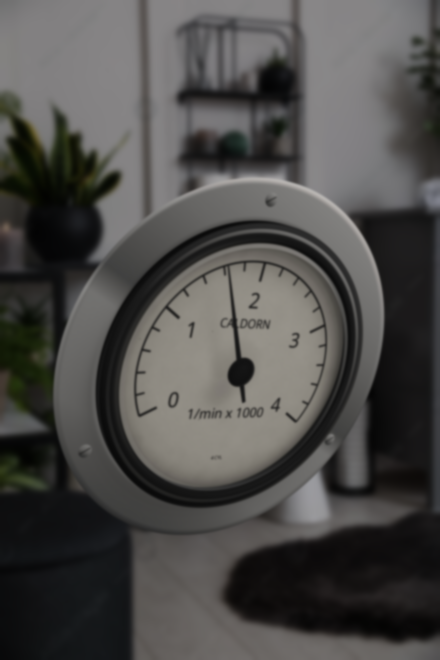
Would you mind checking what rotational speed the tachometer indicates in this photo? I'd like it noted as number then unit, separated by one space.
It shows 1600 rpm
